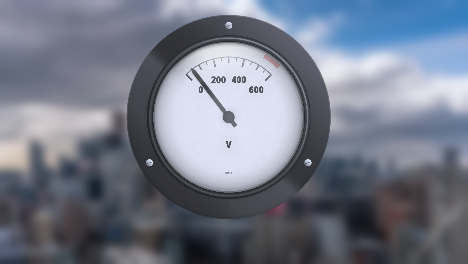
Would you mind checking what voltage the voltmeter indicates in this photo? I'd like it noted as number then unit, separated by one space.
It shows 50 V
